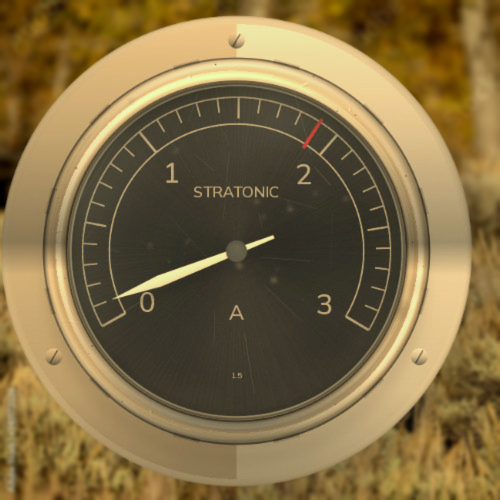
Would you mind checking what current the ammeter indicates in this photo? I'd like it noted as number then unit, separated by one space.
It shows 0.1 A
